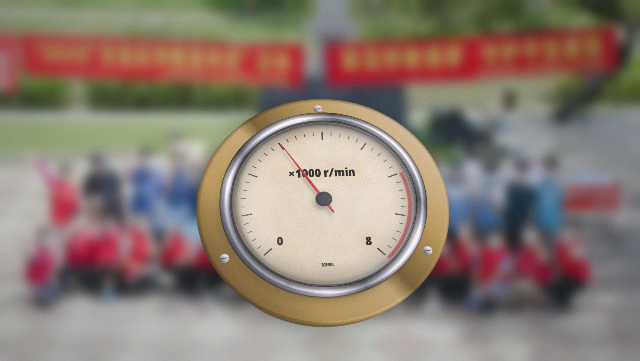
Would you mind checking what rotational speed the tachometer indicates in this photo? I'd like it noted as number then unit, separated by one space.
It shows 3000 rpm
